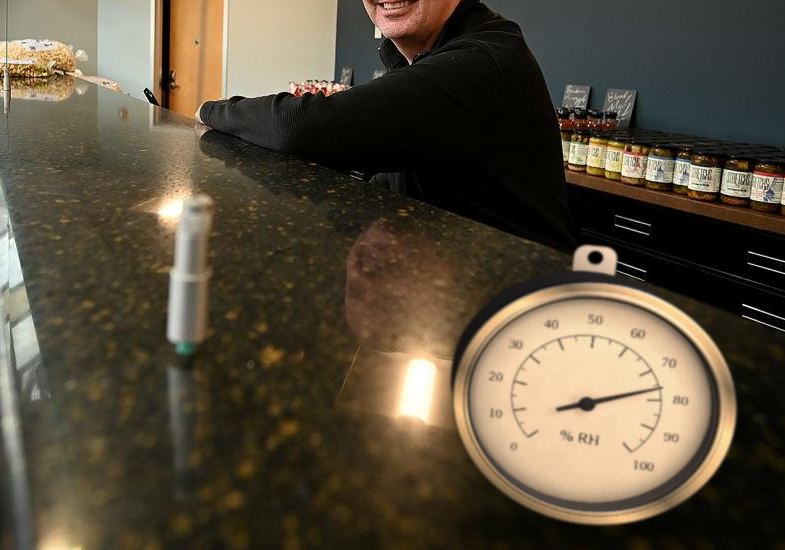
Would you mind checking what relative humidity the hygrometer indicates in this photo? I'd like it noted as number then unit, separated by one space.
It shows 75 %
